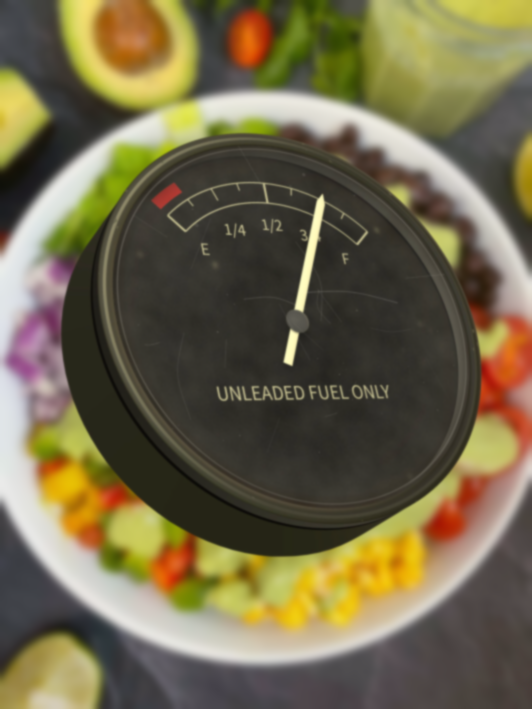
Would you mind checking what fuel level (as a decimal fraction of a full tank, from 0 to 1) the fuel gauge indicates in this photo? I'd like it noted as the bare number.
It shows 0.75
